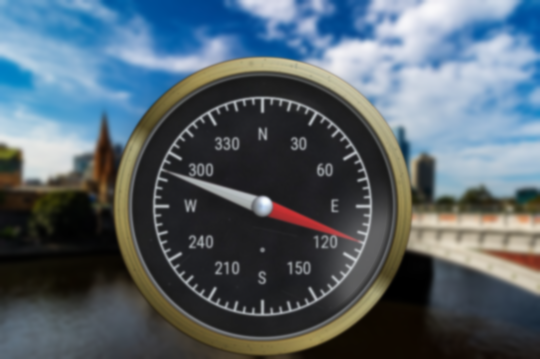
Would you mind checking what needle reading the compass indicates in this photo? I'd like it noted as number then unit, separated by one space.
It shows 110 °
